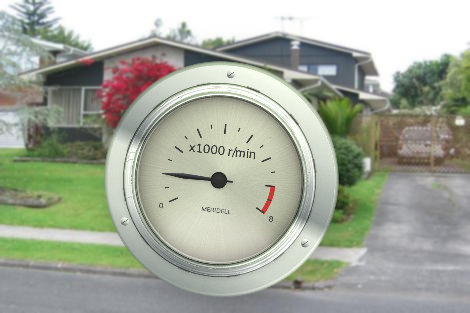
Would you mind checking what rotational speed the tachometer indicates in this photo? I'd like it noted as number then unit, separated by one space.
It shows 1000 rpm
